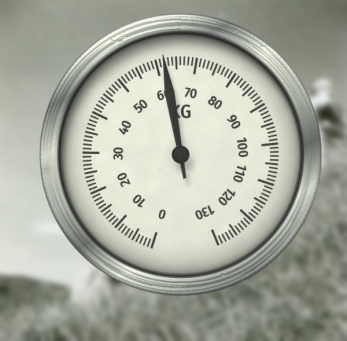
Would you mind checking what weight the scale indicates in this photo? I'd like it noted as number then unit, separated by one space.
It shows 62 kg
